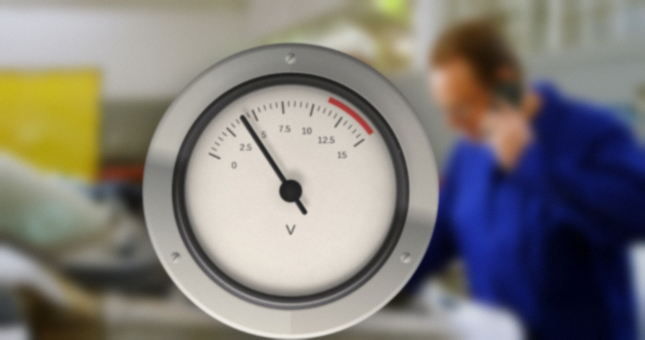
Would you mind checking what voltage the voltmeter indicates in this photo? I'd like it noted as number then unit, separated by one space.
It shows 4 V
